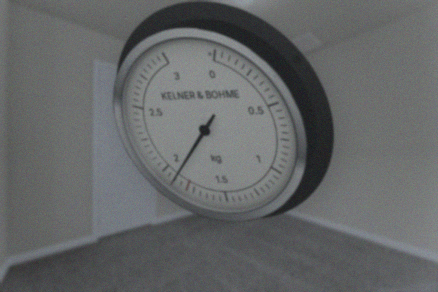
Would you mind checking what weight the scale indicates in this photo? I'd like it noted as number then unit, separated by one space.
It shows 1.9 kg
